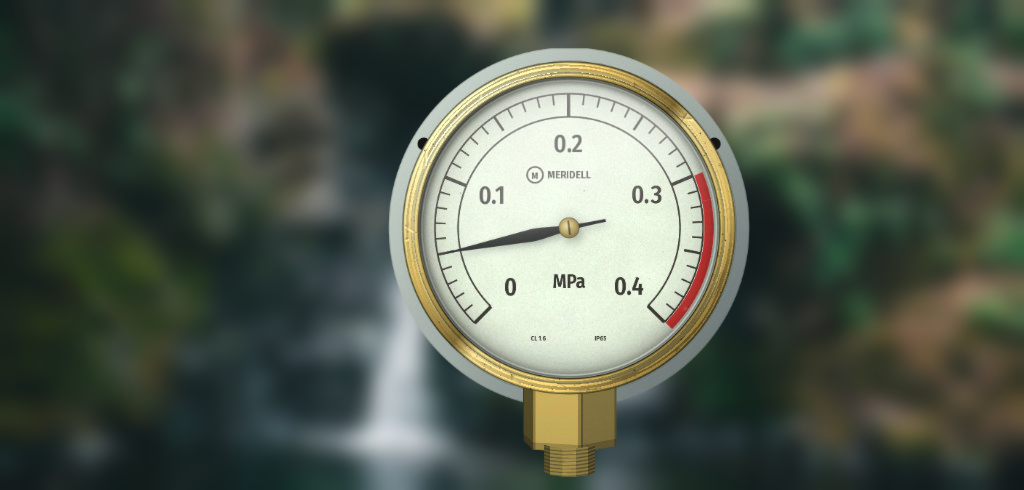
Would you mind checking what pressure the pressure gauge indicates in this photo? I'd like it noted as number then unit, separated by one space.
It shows 0.05 MPa
